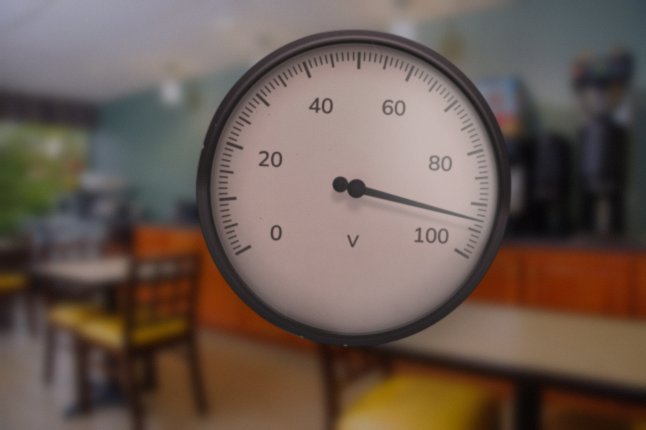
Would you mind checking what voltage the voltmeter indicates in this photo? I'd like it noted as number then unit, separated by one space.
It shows 93 V
